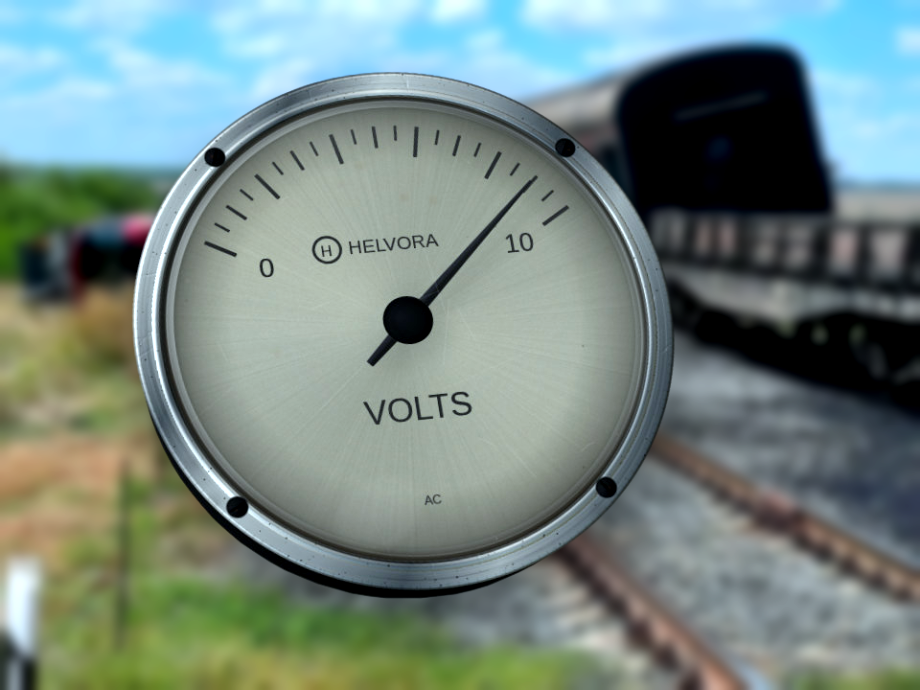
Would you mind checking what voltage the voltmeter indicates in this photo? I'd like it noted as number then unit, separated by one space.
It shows 9 V
